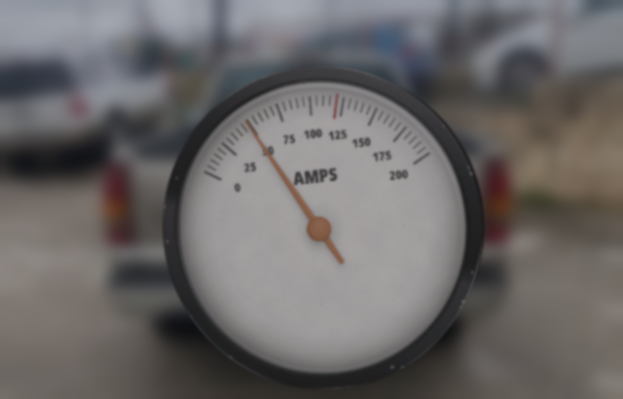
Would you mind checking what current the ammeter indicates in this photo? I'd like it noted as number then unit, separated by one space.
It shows 50 A
